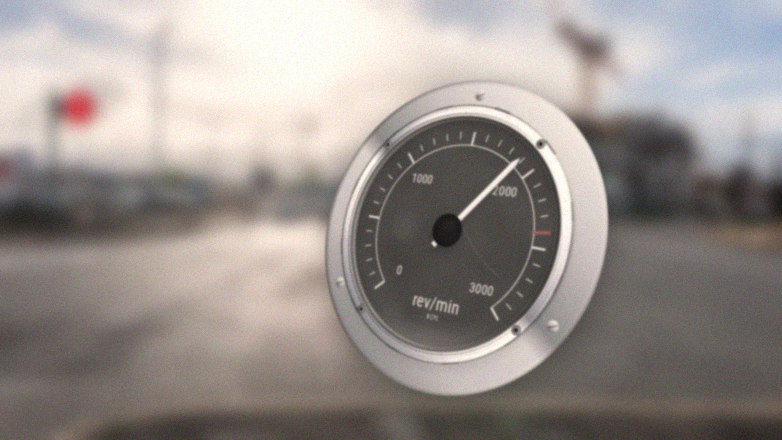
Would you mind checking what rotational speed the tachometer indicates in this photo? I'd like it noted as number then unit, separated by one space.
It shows 1900 rpm
